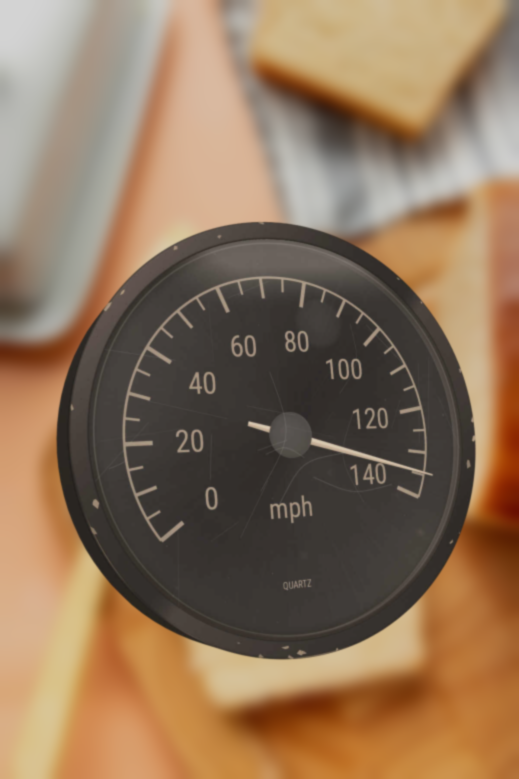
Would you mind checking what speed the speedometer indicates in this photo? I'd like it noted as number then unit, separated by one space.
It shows 135 mph
